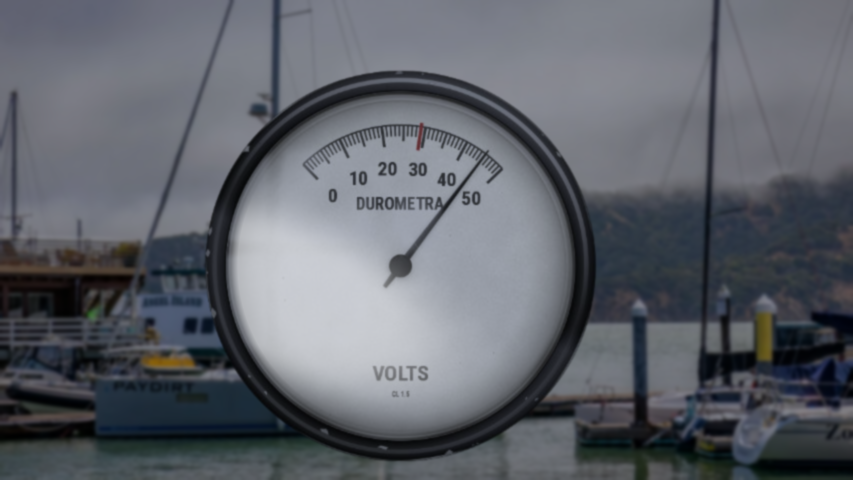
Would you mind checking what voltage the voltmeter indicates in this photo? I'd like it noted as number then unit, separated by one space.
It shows 45 V
